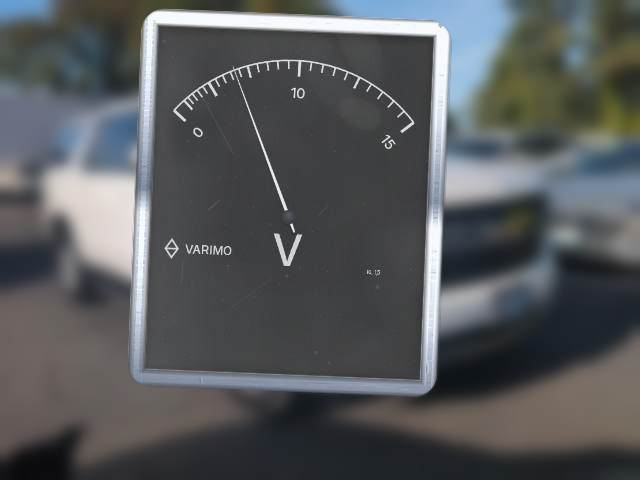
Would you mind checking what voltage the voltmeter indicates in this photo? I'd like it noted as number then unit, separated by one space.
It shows 6.75 V
